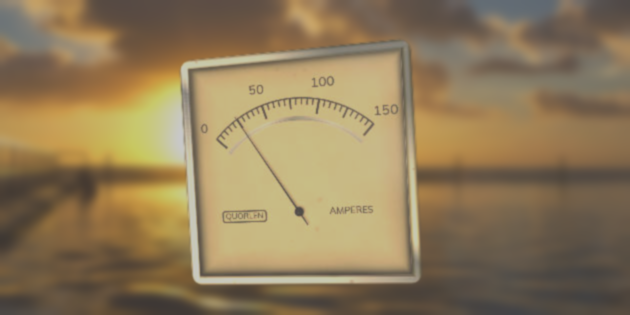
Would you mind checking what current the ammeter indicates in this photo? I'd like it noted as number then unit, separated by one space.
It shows 25 A
